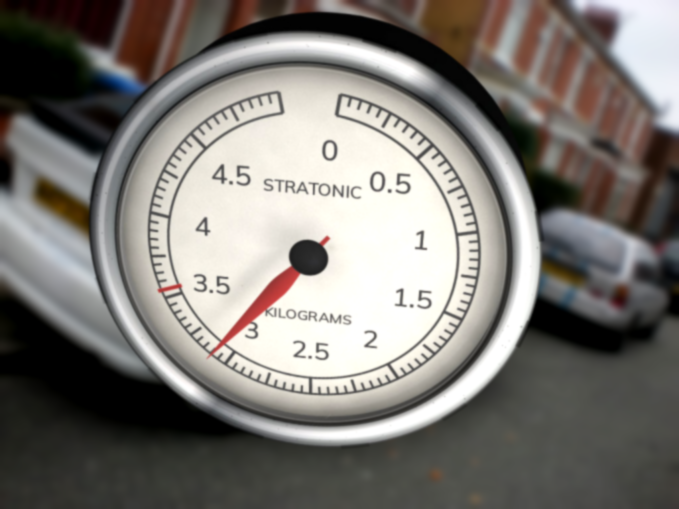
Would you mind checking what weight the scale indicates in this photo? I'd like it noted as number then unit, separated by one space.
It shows 3.1 kg
